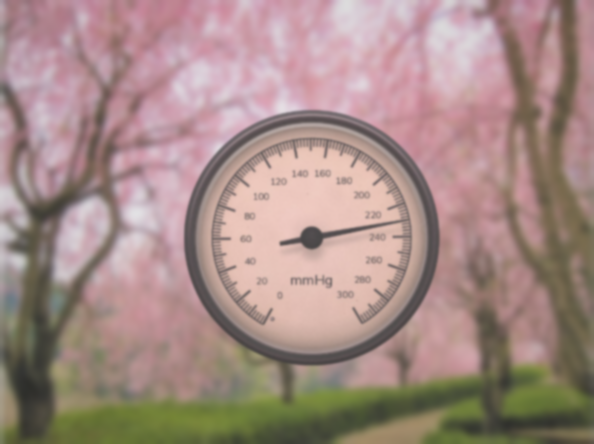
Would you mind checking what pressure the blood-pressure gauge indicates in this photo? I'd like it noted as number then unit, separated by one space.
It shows 230 mmHg
